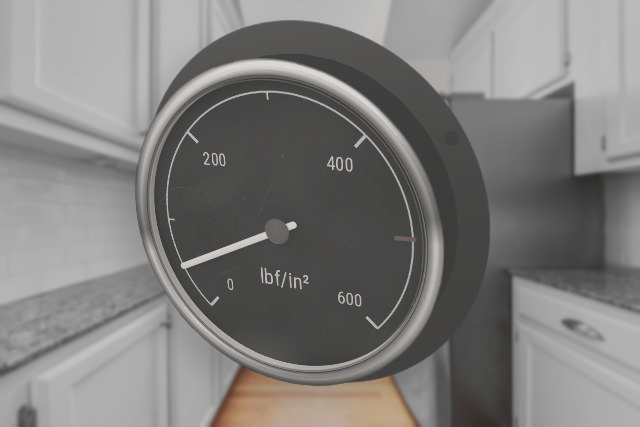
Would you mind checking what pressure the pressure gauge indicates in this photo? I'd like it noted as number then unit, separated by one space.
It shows 50 psi
